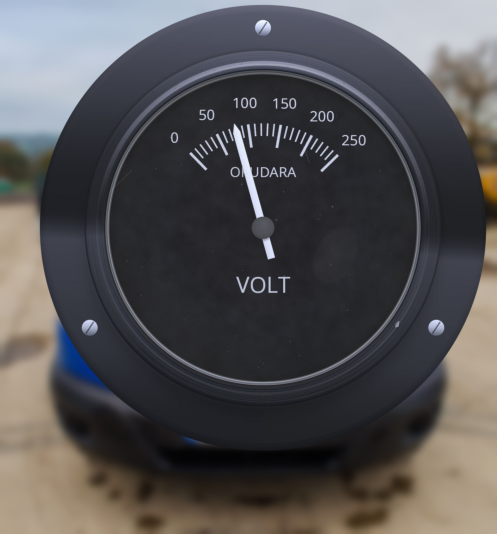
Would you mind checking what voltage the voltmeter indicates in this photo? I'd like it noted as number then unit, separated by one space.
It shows 80 V
